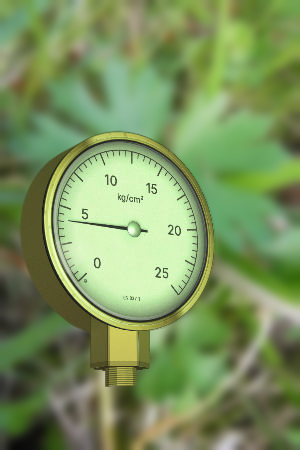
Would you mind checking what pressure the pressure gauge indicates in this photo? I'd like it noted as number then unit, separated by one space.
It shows 4 kg/cm²
